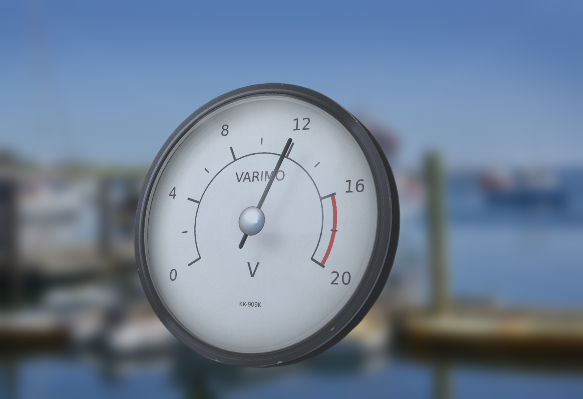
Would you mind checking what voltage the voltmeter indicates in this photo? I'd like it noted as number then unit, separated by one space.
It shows 12 V
